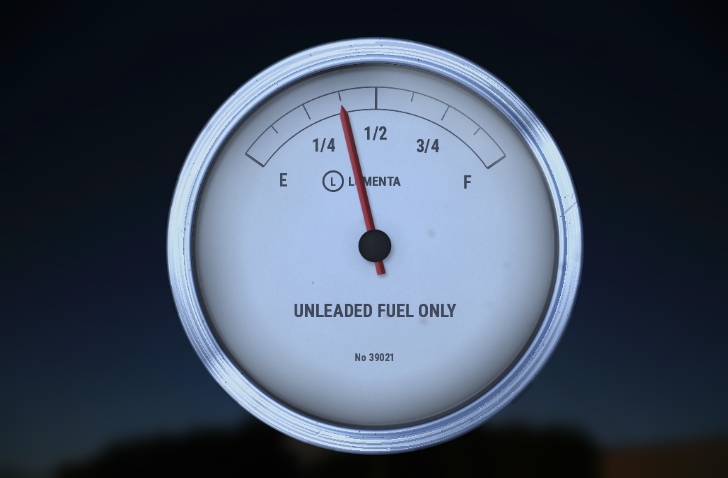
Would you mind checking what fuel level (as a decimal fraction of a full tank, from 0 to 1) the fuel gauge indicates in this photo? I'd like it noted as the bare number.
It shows 0.375
